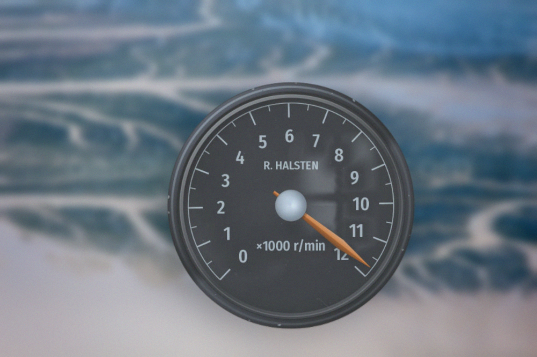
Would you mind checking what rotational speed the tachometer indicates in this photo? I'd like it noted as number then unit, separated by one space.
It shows 11750 rpm
